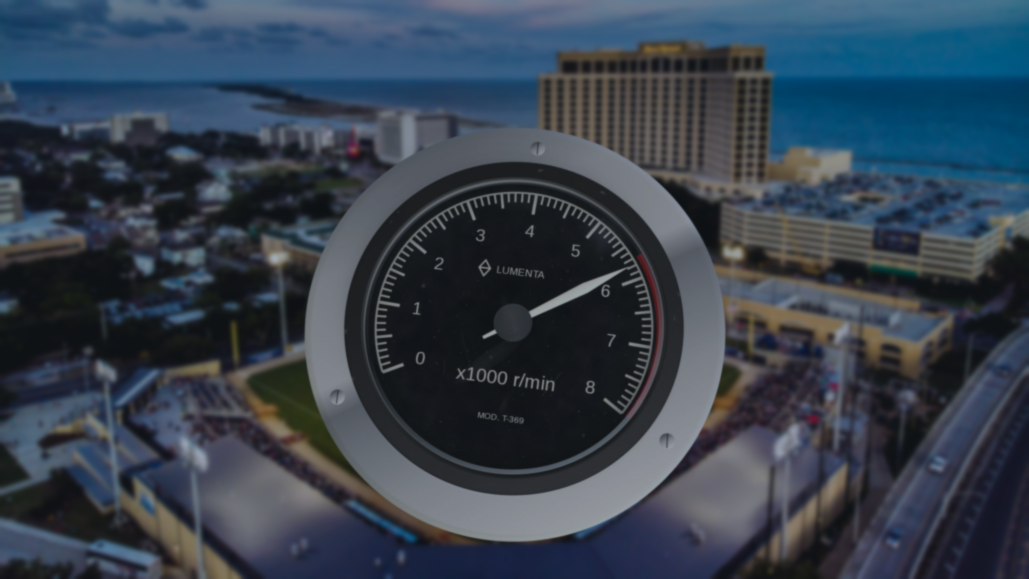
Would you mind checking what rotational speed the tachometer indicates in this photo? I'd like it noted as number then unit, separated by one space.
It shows 5800 rpm
